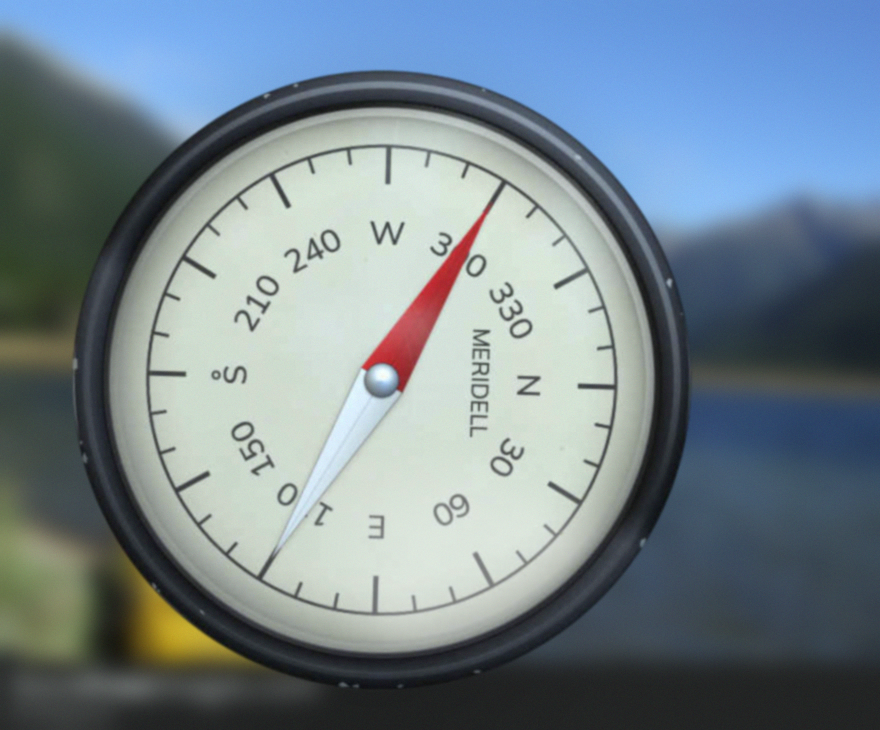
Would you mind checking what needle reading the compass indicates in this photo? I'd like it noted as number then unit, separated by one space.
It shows 300 °
